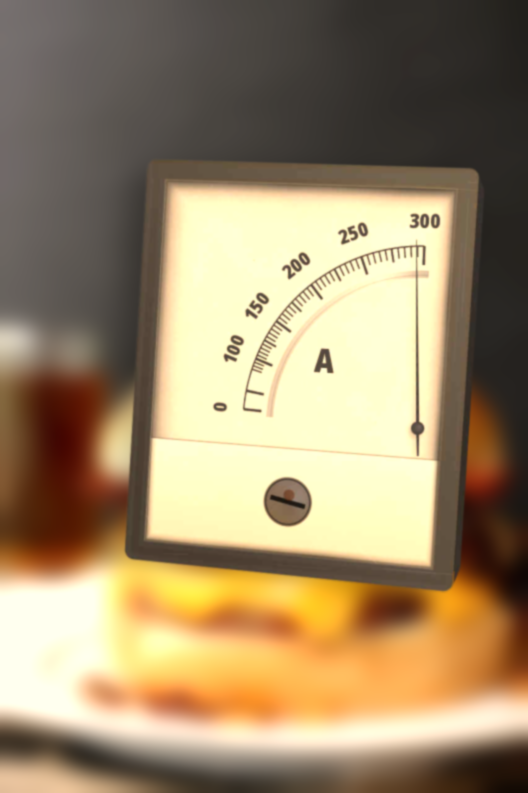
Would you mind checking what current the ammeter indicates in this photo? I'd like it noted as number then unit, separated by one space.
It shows 295 A
